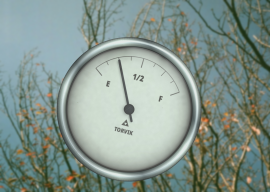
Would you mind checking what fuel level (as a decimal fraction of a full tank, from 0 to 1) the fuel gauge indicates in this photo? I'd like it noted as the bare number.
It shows 0.25
